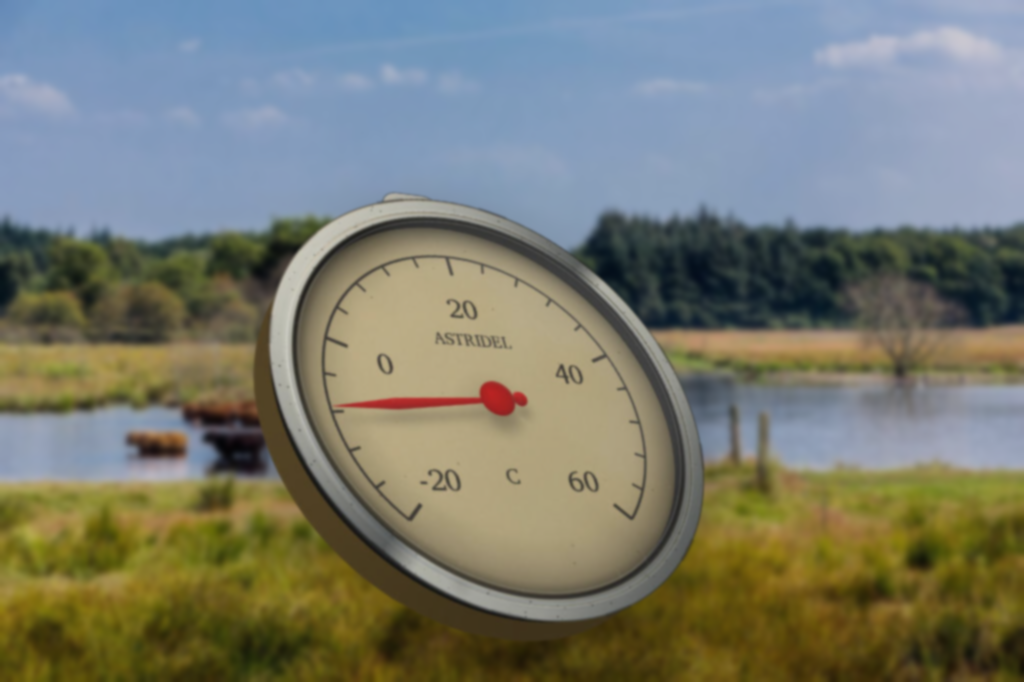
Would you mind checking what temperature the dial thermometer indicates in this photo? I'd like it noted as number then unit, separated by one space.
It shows -8 °C
